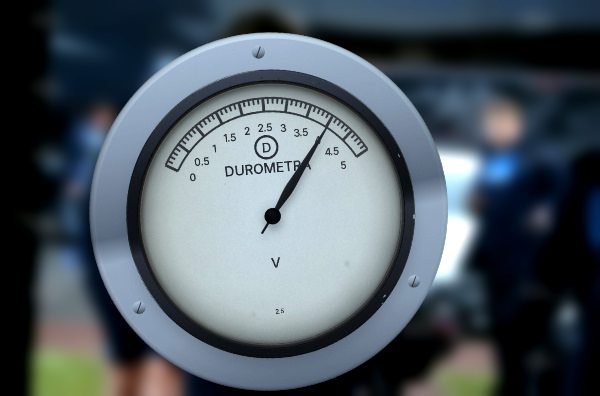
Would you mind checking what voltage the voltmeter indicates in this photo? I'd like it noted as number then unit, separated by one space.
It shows 4 V
